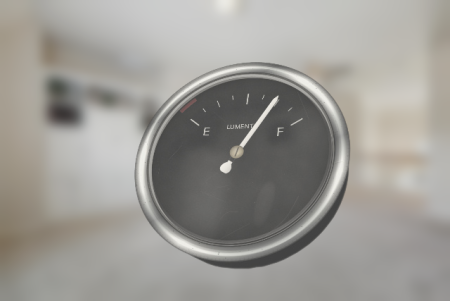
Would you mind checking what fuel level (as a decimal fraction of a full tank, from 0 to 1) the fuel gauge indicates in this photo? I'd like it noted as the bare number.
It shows 0.75
